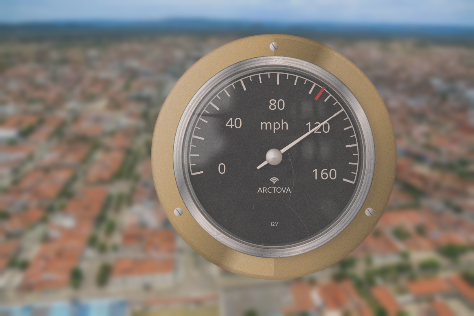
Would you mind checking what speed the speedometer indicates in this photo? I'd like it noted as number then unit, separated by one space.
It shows 120 mph
